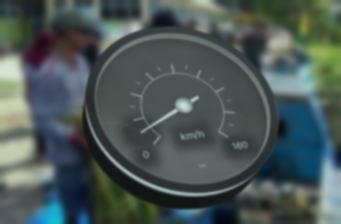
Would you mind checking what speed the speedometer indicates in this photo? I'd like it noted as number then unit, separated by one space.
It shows 10 km/h
